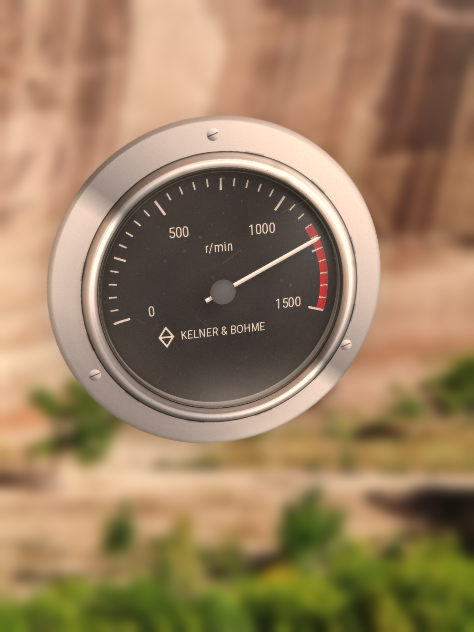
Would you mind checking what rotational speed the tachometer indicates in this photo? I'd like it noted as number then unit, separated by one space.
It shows 1200 rpm
